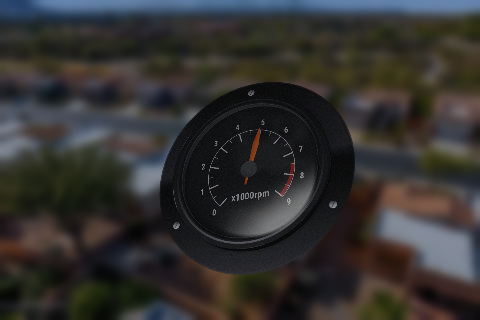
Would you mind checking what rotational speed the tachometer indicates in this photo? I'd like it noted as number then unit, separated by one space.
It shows 5000 rpm
